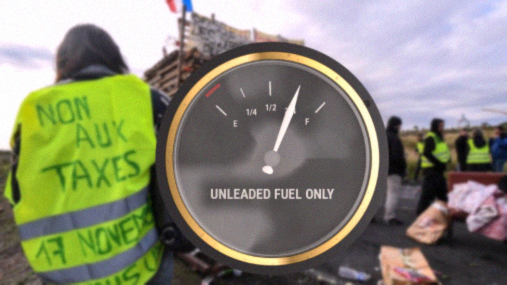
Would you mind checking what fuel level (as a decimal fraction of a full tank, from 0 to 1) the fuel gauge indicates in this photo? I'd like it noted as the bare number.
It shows 0.75
